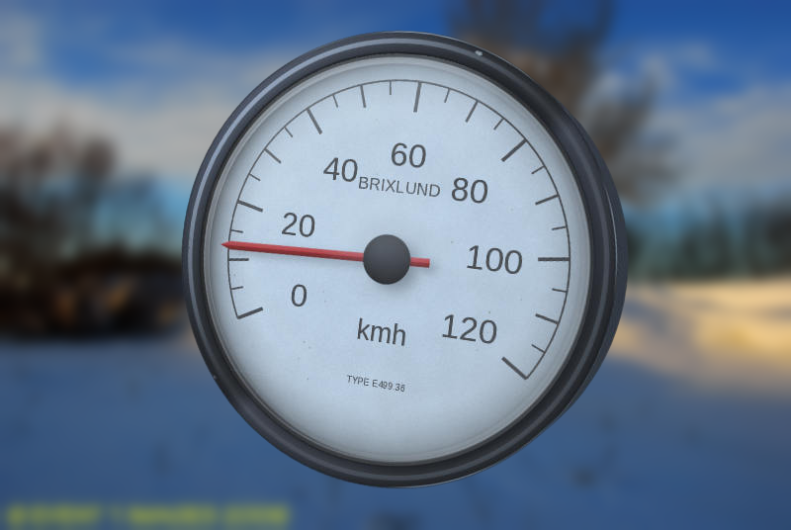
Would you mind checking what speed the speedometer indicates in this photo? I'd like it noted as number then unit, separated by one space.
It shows 12.5 km/h
